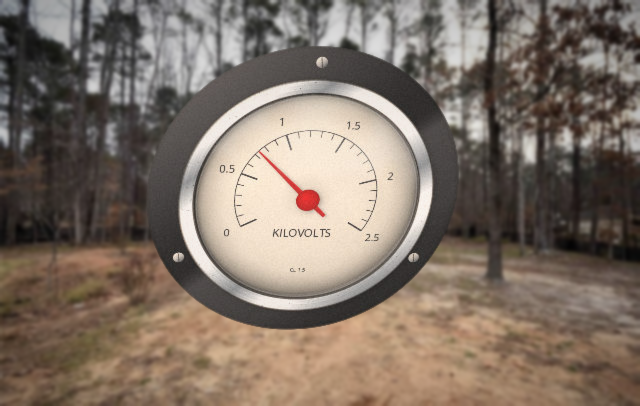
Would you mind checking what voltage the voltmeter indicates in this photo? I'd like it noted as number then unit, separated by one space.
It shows 0.75 kV
